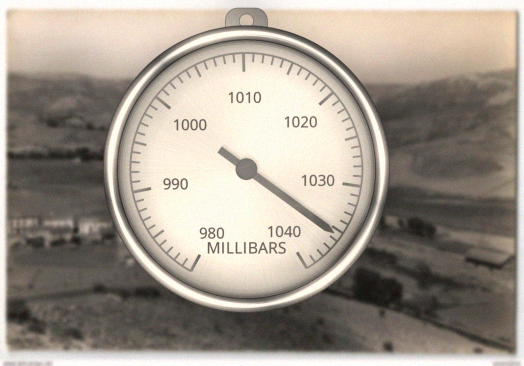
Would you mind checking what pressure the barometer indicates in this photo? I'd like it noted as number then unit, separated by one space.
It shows 1035.5 mbar
